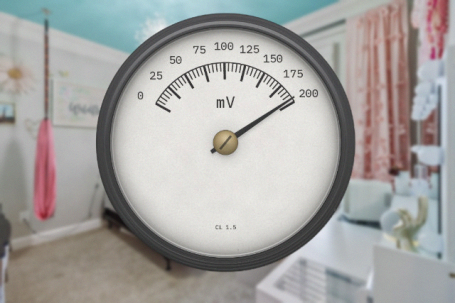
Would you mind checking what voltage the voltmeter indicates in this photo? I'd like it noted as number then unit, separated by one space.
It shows 195 mV
